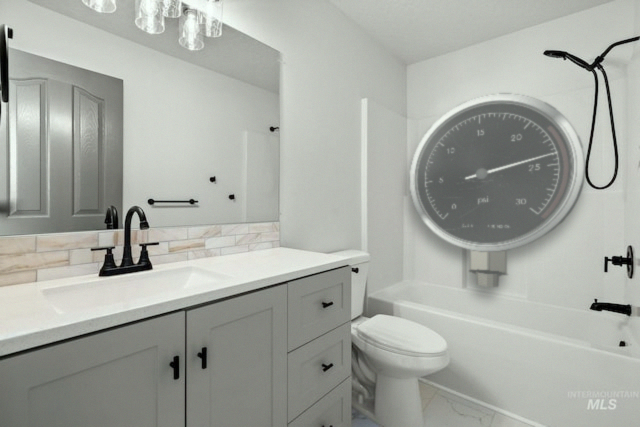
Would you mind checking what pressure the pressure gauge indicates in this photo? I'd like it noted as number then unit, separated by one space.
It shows 24 psi
